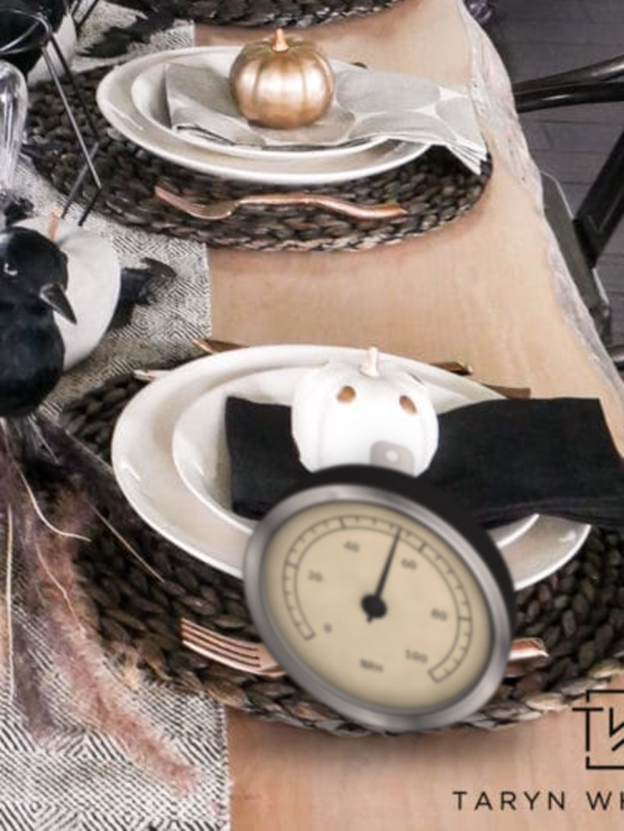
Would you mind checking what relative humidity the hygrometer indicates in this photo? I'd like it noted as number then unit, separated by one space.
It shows 54 %
